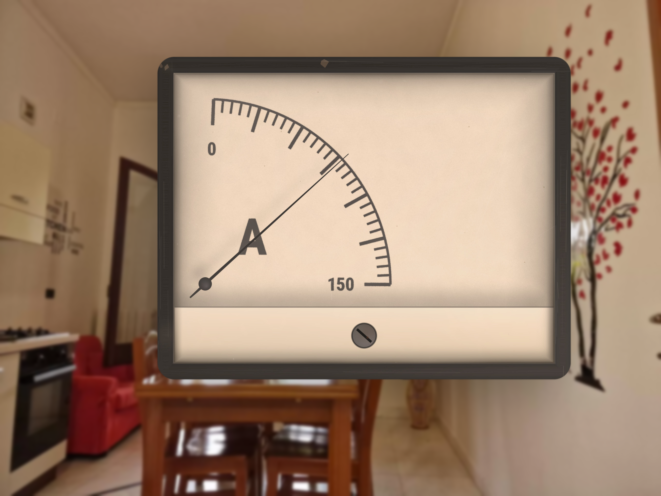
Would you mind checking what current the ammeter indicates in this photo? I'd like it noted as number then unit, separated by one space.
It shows 77.5 A
